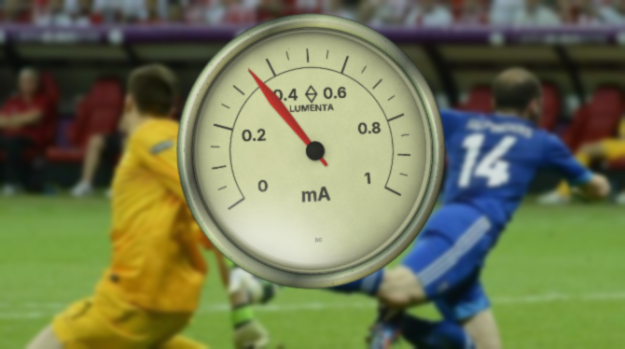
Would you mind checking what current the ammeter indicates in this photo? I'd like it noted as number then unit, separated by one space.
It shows 0.35 mA
